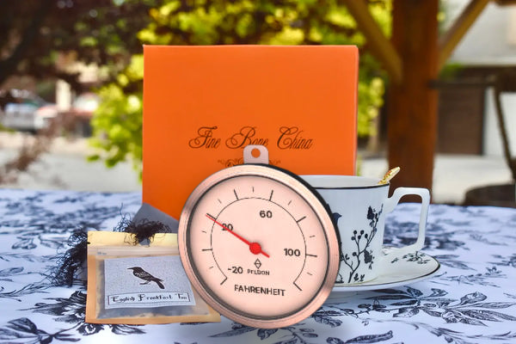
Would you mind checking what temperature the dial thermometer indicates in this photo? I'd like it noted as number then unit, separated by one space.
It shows 20 °F
